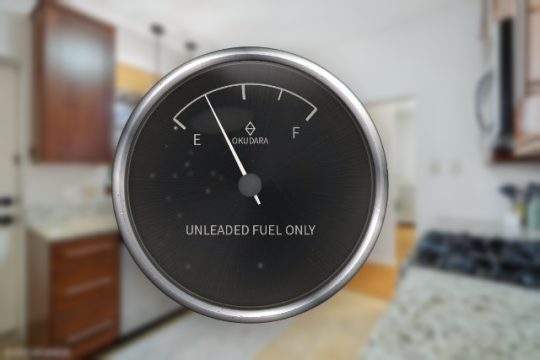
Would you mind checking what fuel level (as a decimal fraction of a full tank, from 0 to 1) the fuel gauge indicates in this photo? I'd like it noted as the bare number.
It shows 0.25
